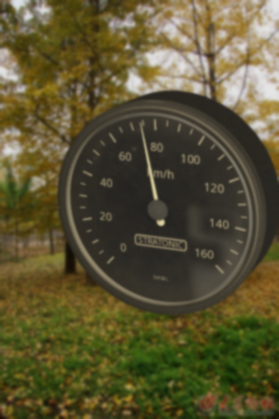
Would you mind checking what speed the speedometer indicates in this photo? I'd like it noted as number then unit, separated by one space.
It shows 75 km/h
